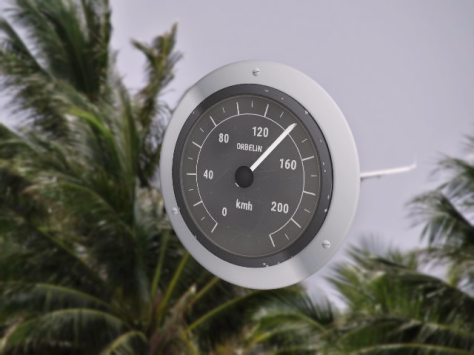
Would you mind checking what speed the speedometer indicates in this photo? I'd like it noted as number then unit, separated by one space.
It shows 140 km/h
